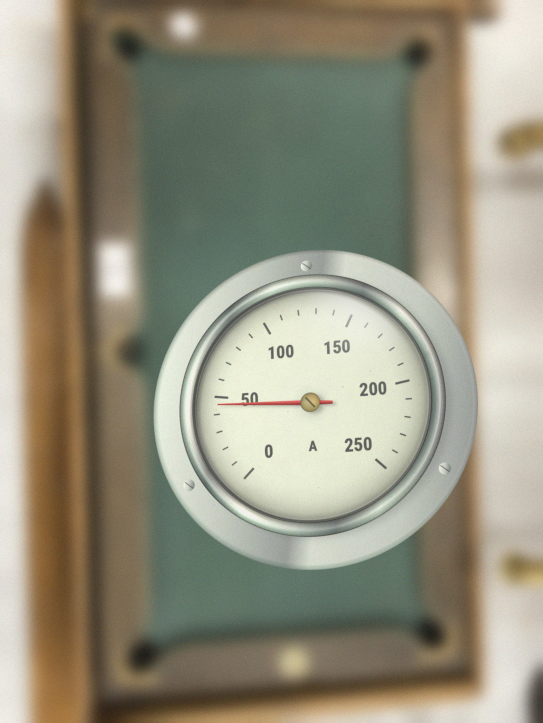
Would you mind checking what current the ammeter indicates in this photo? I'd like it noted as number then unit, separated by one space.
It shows 45 A
